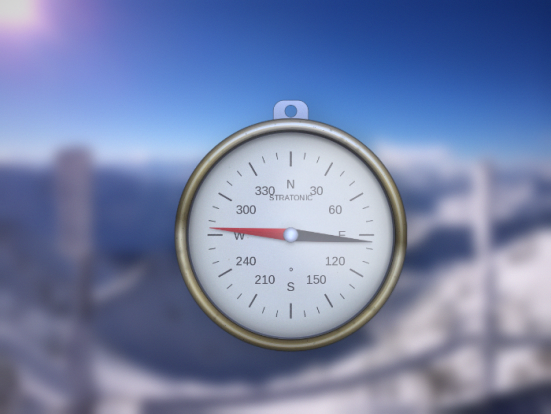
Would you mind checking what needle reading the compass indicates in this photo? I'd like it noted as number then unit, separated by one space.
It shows 275 °
